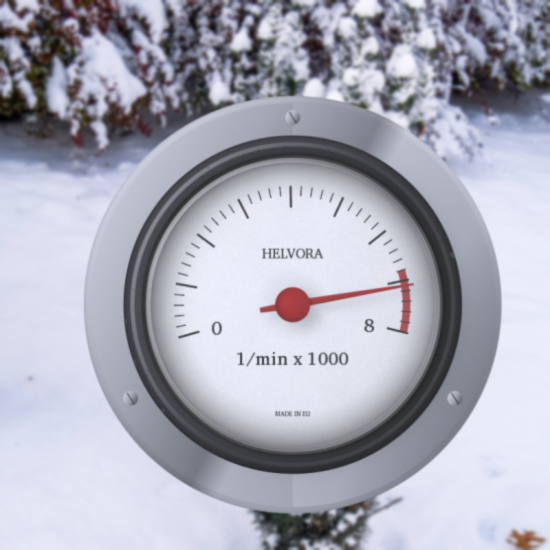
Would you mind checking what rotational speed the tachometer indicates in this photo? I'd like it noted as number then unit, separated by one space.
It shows 7100 rpm
